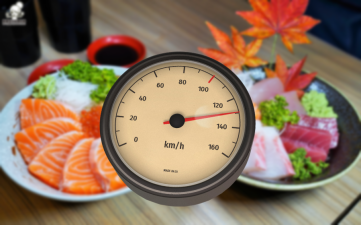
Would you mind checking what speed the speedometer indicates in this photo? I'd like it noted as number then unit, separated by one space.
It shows 130 km/h
